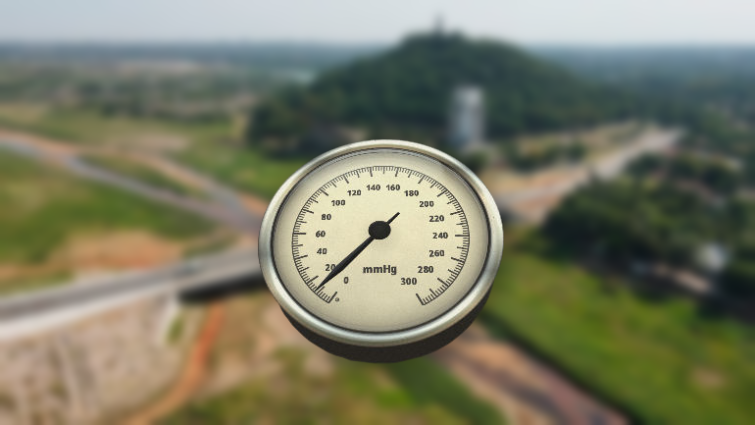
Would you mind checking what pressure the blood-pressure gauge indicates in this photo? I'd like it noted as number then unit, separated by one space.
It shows 10 mmHg
